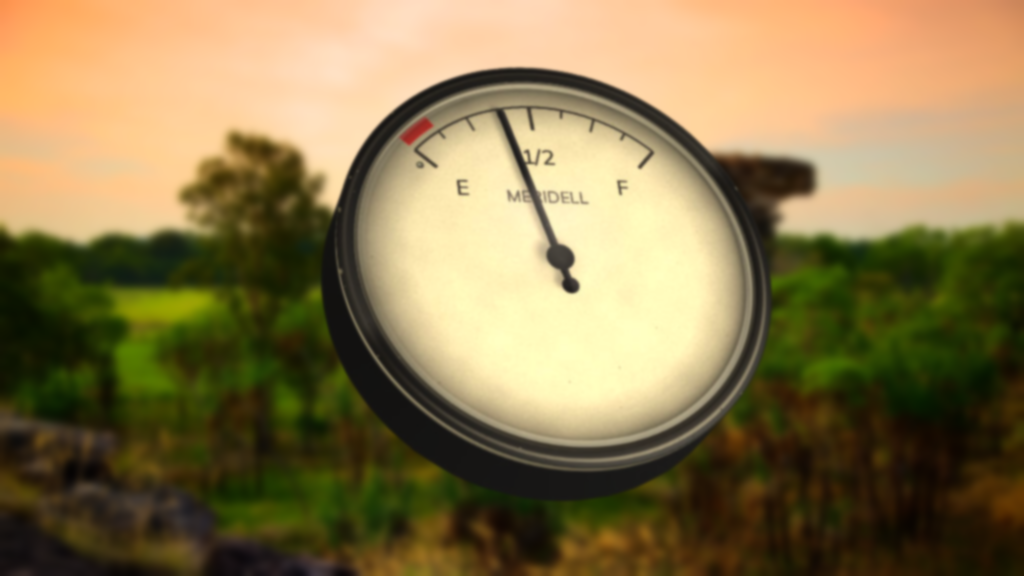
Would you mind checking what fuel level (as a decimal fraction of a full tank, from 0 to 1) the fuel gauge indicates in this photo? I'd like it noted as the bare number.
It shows 0.375
